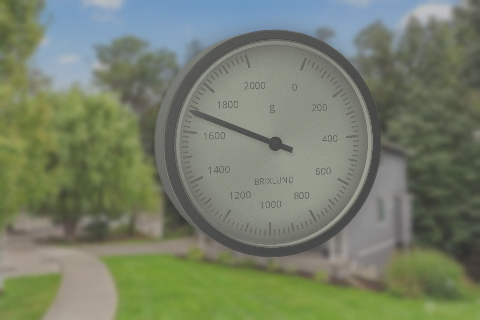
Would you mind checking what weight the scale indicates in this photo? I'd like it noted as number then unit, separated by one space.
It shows 1680 g
